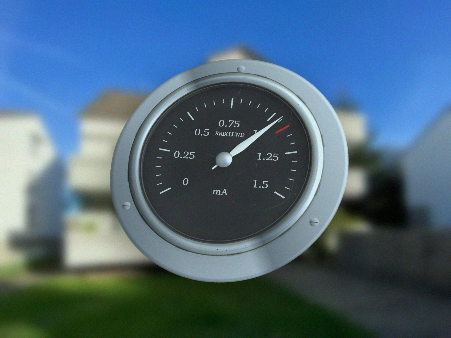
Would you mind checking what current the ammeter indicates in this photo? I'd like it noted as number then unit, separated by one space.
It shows 1.05 mA
